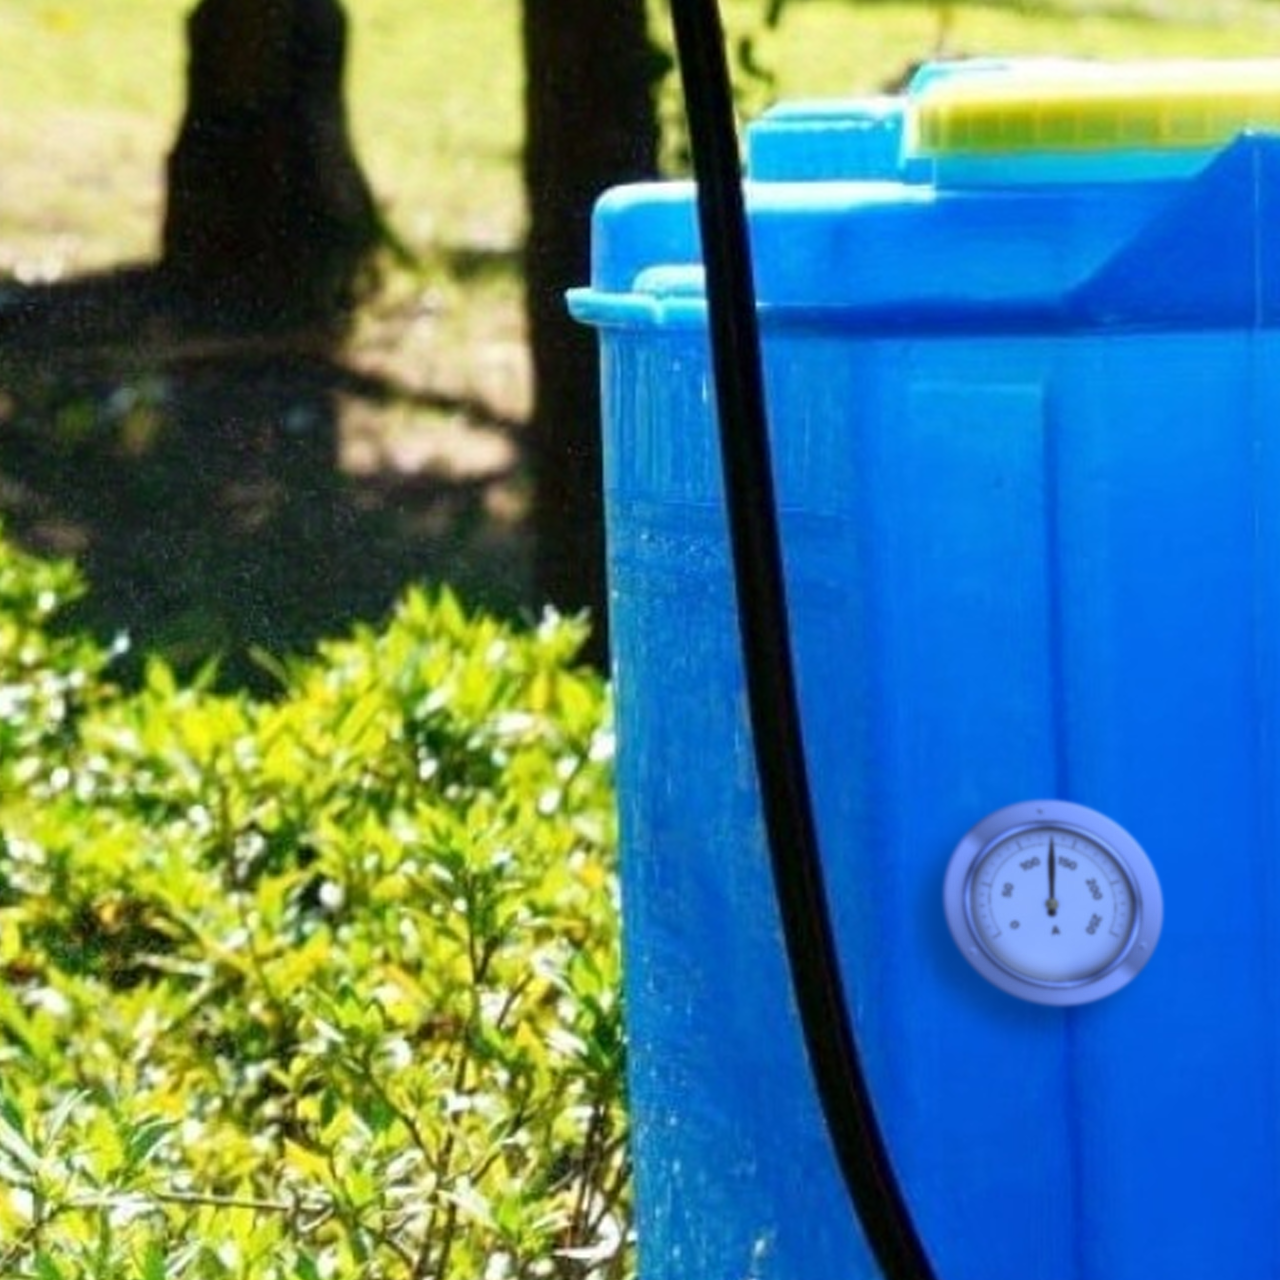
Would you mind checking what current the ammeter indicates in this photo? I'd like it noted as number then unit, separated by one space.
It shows 130 A
